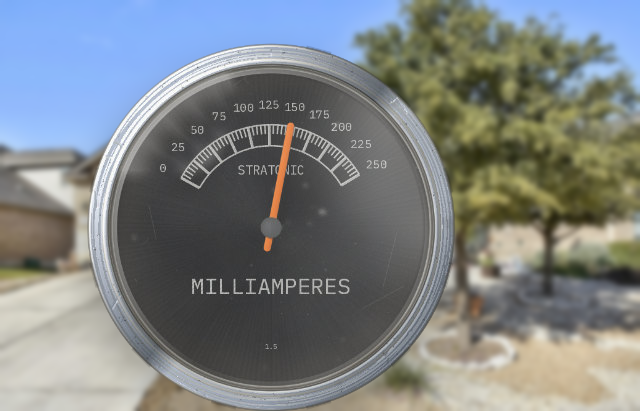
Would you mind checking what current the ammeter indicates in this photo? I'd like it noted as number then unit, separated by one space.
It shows 150 mA
